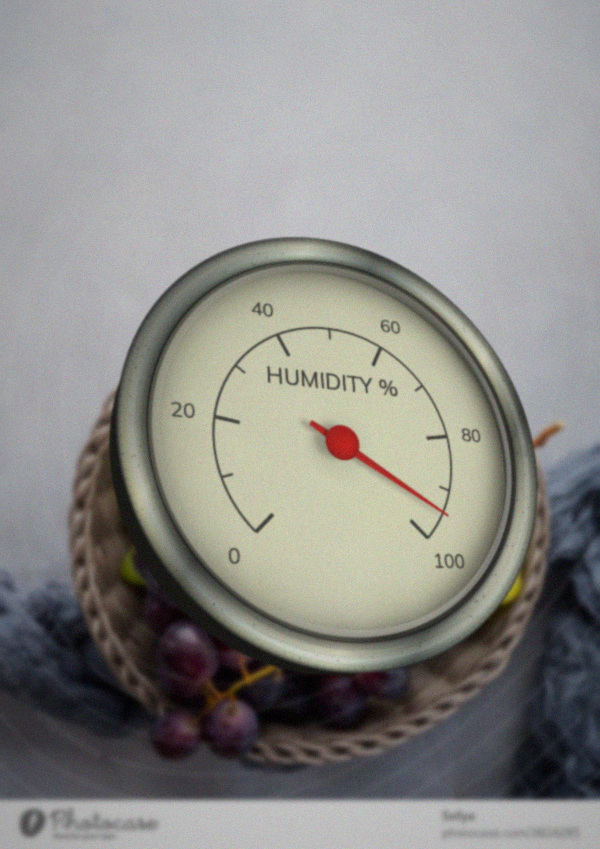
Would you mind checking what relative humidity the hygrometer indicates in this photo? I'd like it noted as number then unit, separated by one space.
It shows 95 %
